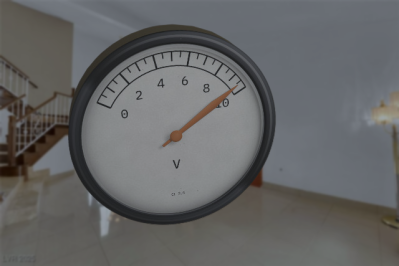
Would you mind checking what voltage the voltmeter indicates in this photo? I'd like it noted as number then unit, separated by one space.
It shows 9.5 V
